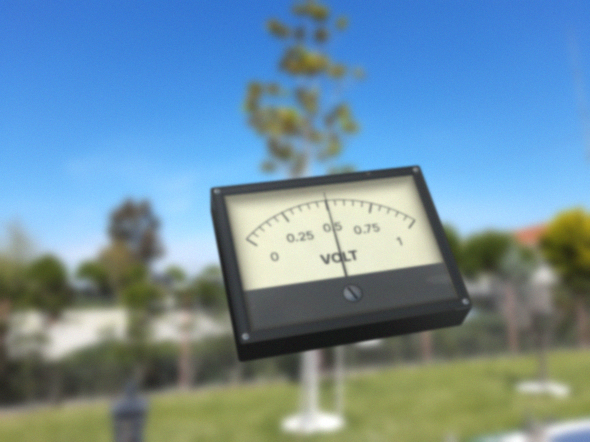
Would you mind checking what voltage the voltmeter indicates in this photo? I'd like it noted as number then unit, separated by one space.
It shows 0.5 V
